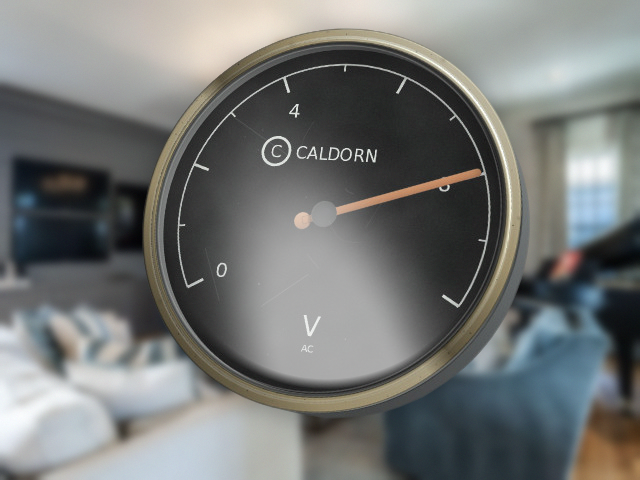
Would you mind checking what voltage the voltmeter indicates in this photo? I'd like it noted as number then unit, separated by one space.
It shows 8 V
